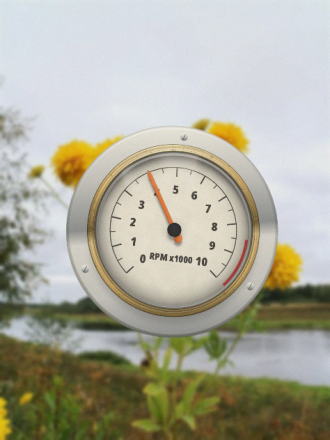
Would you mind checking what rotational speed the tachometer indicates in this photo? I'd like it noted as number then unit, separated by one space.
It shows 4000 rpm
